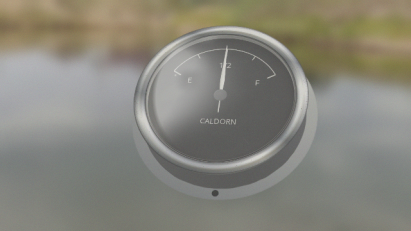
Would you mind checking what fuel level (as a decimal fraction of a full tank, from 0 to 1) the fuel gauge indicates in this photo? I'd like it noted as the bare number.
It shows 0.5
